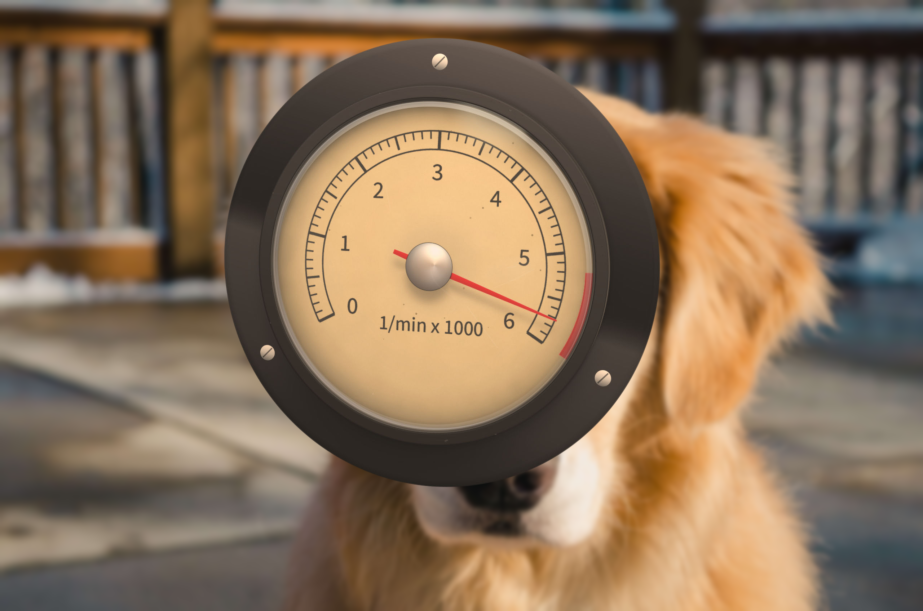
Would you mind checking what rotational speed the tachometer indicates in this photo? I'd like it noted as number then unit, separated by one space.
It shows 5700 rpm
